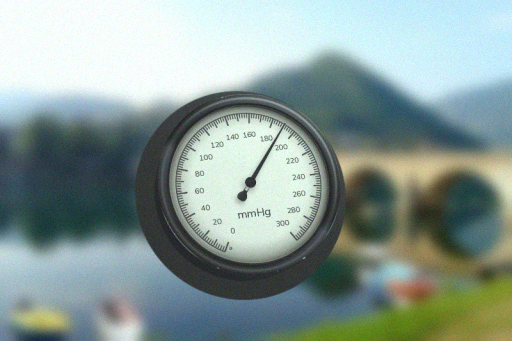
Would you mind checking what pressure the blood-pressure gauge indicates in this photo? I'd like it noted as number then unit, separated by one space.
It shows 190 mmHg
